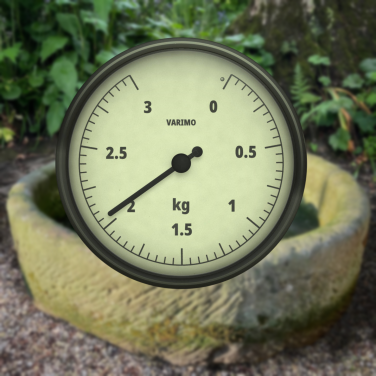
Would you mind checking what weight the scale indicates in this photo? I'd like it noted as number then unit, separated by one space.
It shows 2.05 kg
